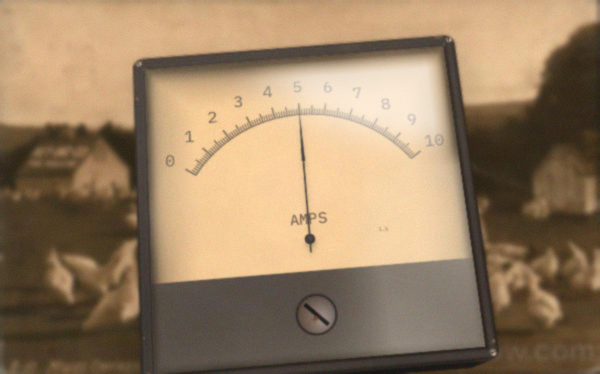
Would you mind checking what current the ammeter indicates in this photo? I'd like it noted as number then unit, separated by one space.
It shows 5 A
